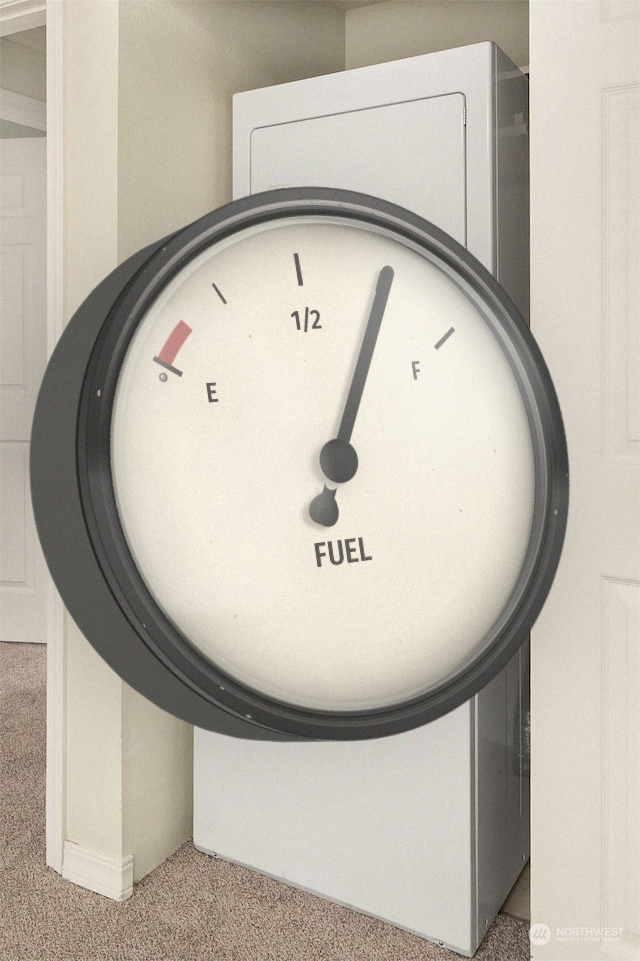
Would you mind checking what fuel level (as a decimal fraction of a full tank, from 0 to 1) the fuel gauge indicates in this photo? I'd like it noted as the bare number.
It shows 0.75
